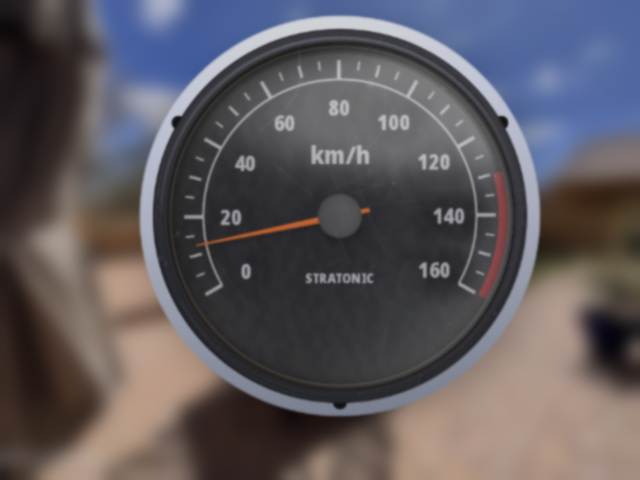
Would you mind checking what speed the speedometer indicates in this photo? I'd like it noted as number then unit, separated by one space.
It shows 12.5 km/h
